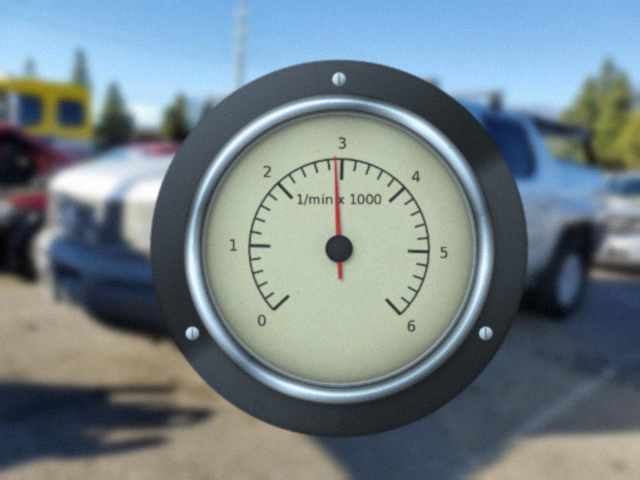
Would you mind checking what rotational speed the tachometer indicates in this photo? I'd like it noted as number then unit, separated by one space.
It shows 2900 rpm
